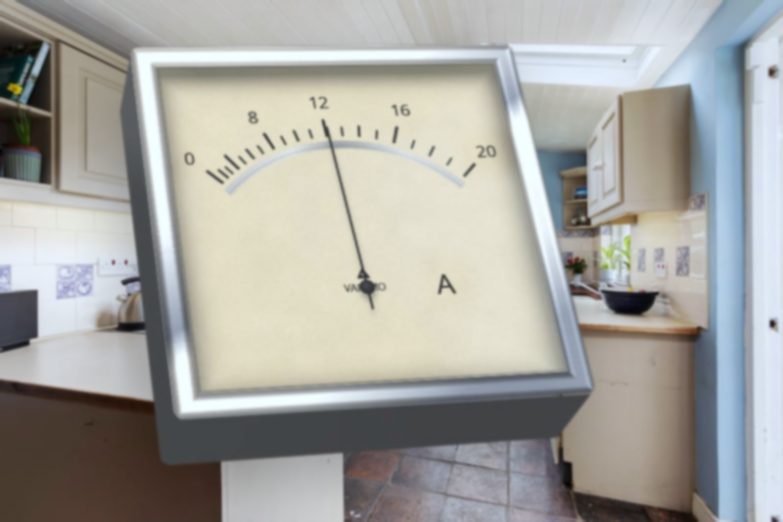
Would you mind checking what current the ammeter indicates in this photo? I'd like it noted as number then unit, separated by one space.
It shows 12 A
